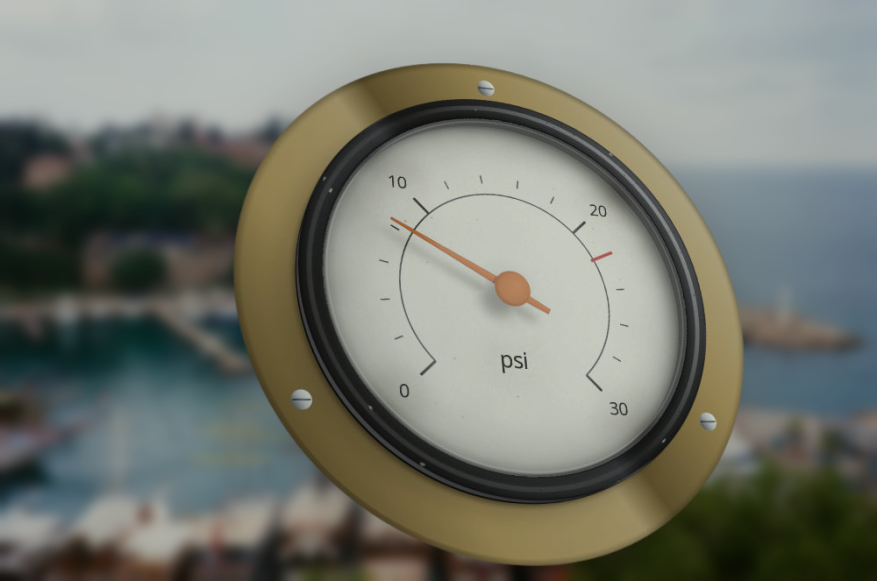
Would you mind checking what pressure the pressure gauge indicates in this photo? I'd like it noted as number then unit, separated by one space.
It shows 8 psi
